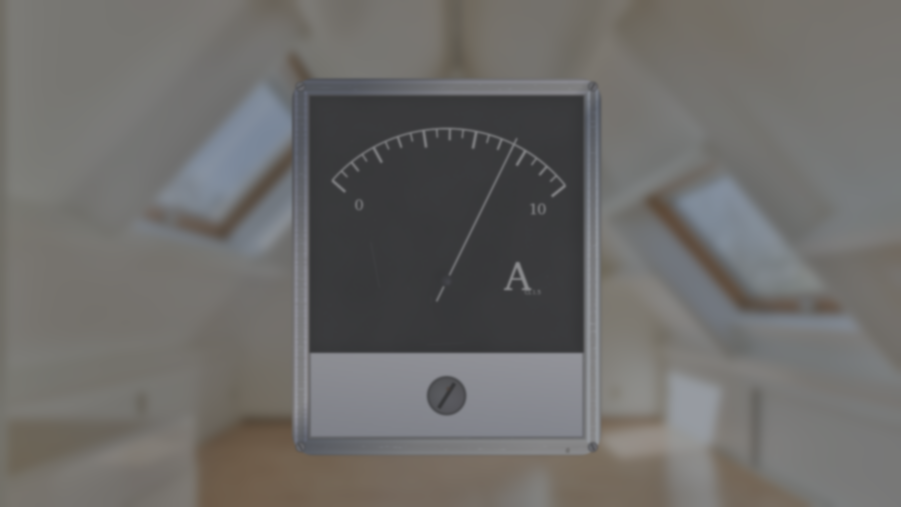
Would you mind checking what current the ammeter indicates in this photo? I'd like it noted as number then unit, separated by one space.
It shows 7.5 A
